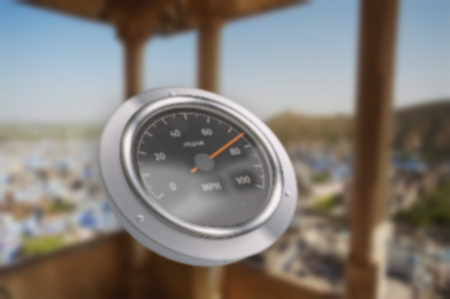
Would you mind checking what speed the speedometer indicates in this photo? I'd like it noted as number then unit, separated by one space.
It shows 75 mph
